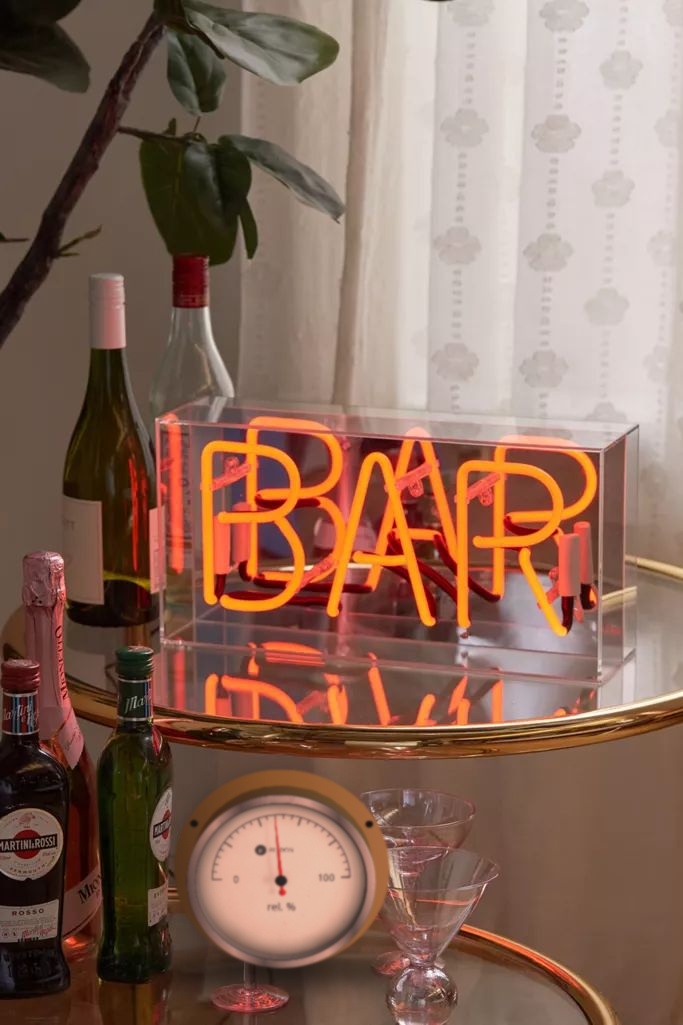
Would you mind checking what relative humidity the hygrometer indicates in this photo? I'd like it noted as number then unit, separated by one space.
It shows 48 %
